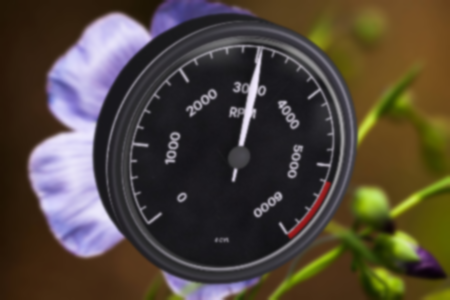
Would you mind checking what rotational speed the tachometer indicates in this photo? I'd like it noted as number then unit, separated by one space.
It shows 3000 rpm
